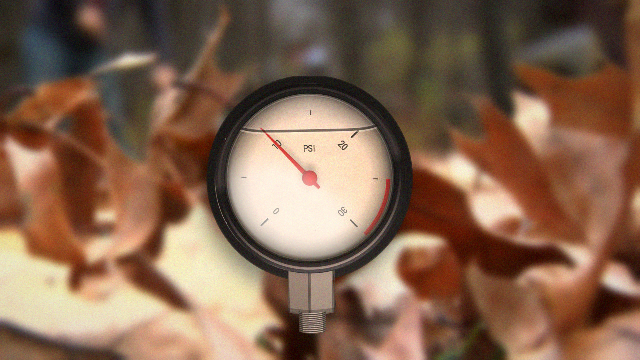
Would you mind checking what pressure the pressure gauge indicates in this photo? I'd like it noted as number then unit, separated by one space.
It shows 10 psi
